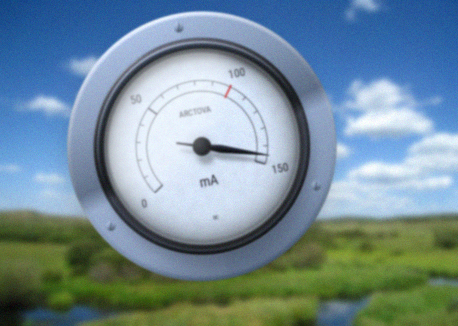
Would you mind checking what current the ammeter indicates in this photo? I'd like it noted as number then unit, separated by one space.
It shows 145 mA
